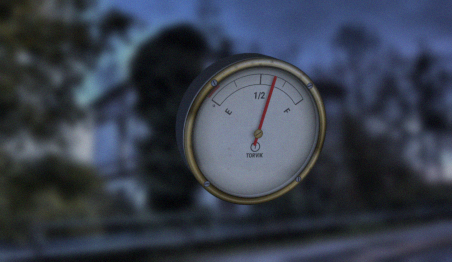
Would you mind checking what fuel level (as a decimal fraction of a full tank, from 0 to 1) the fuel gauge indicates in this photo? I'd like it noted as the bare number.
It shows 0.625
